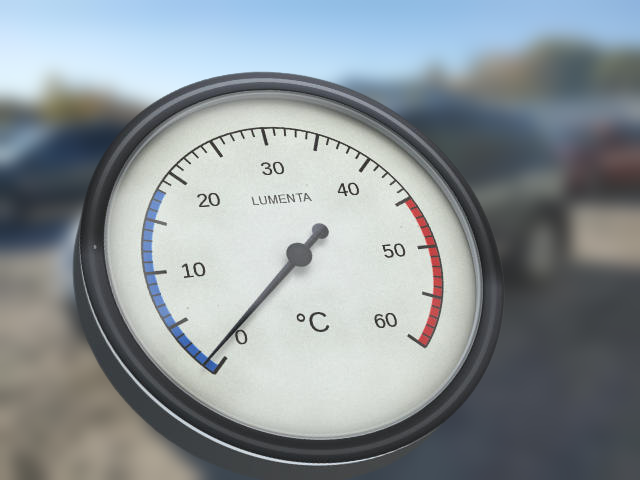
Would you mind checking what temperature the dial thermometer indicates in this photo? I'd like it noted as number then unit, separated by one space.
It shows 1 °C
